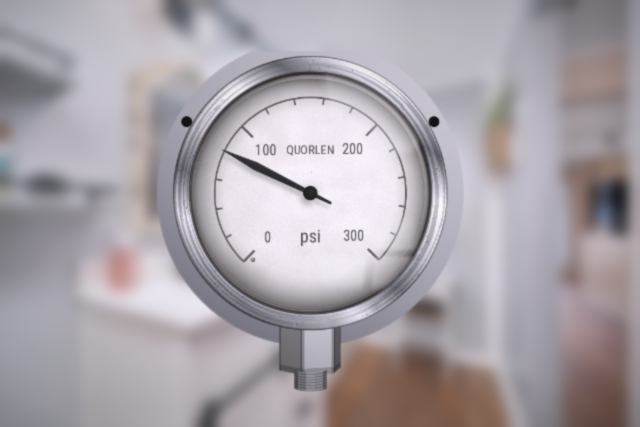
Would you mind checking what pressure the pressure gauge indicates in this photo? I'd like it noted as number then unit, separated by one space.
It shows 80 psi
